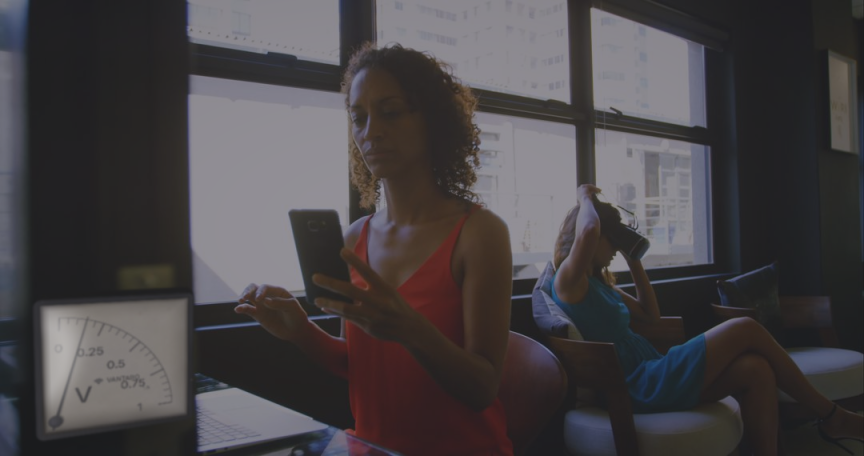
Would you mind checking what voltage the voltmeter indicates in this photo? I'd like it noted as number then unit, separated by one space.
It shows 0.15 V
